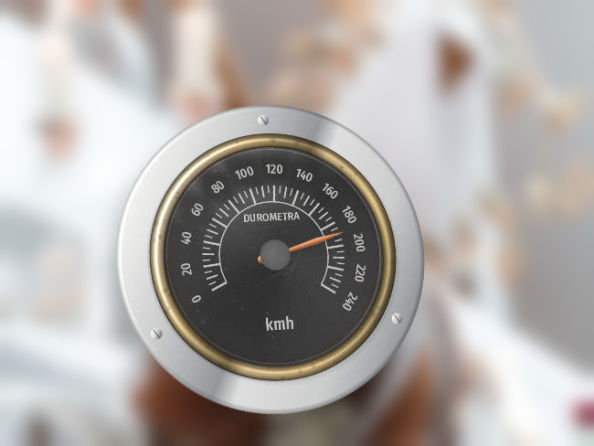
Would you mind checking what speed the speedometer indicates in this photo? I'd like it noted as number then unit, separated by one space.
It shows 190 km/h
